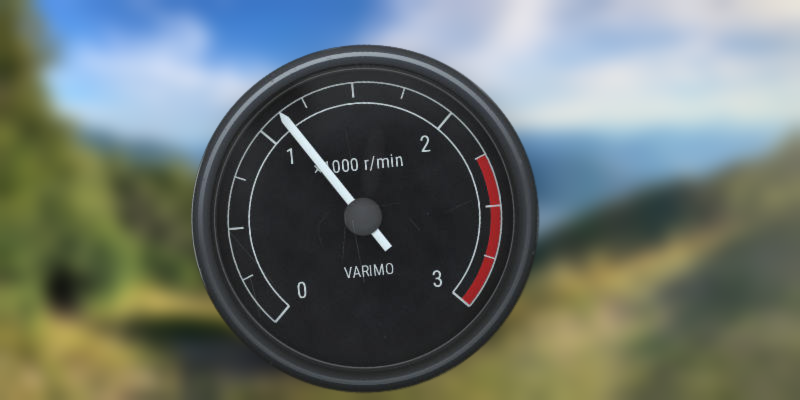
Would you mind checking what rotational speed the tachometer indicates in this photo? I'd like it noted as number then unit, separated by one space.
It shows 1125 rpm
